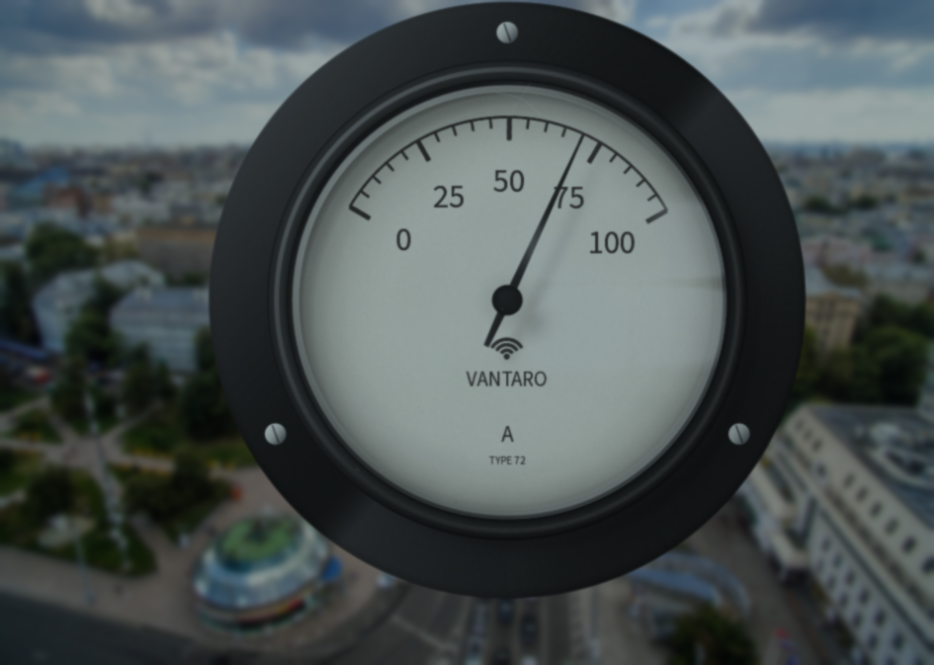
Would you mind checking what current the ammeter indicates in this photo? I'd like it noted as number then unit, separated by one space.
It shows 70 A
